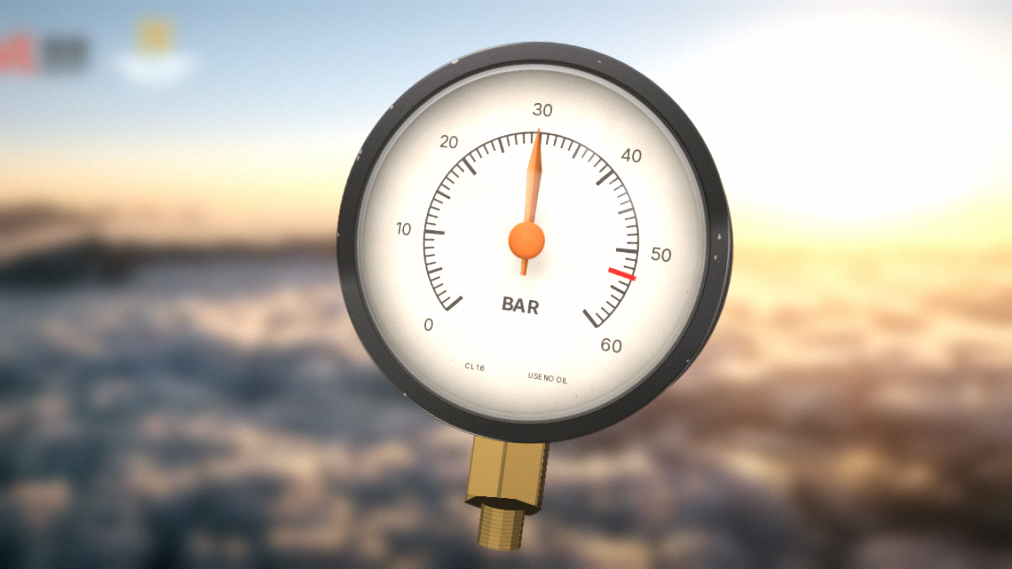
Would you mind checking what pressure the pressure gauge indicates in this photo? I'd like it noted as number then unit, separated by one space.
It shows 30 bar
